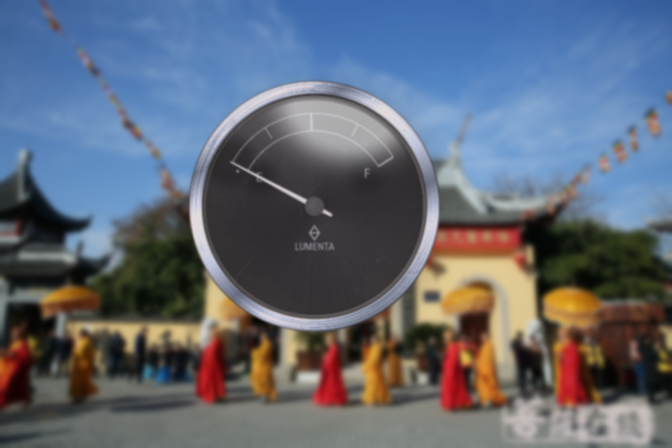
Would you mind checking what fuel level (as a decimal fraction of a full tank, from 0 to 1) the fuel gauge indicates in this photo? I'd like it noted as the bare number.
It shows 0
